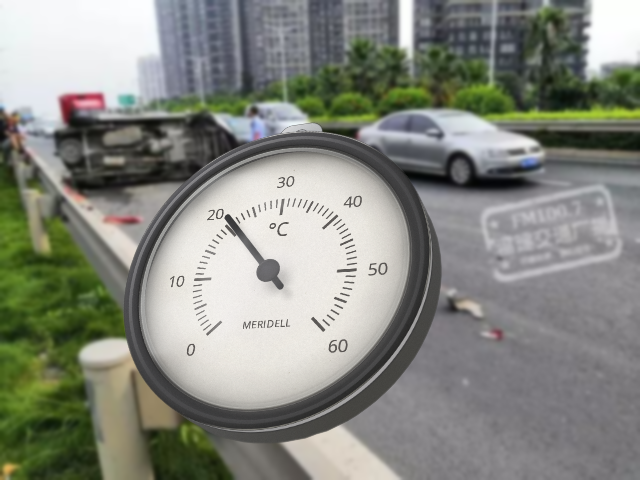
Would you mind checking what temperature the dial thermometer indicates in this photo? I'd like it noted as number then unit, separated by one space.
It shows 21 °C
